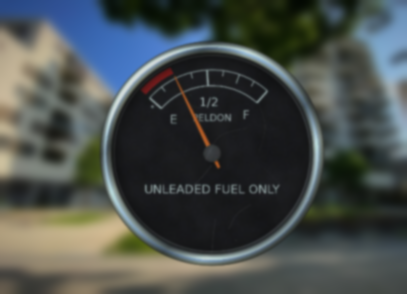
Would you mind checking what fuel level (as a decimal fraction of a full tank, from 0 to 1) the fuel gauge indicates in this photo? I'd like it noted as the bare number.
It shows 0.25
